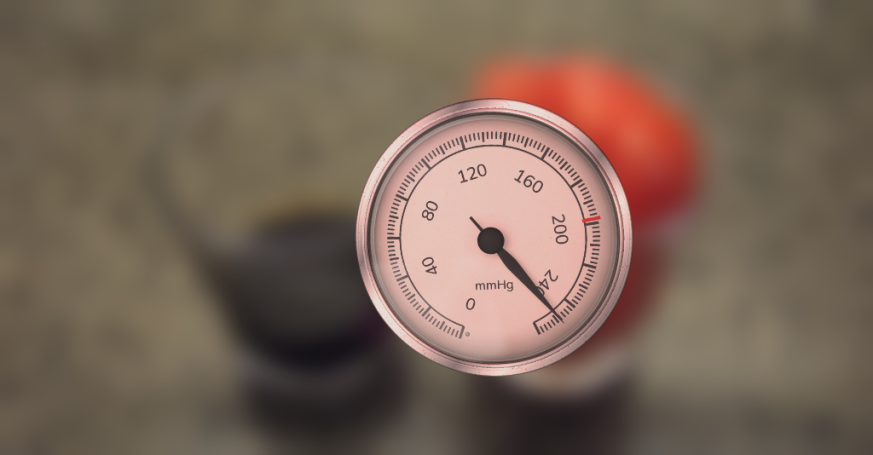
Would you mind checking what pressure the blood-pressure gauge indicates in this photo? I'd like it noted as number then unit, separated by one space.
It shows 248 mmHg
